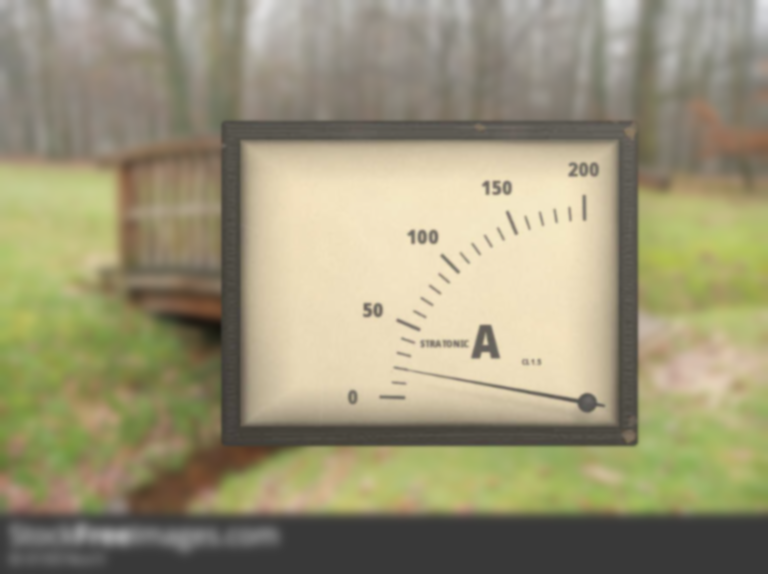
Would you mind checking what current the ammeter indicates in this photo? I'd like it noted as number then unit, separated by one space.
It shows 20 A
